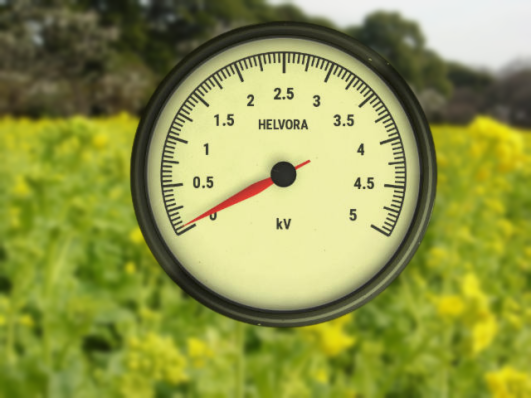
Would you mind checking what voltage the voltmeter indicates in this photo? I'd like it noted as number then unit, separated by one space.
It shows 0.05 kV
